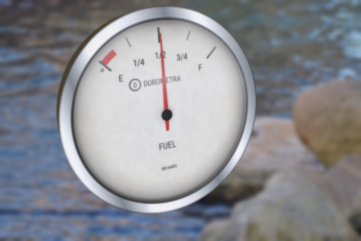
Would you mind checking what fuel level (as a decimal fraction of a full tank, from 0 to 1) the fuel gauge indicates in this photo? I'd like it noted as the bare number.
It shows 0.5
